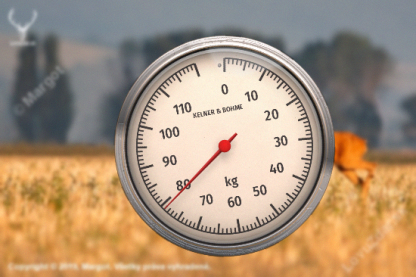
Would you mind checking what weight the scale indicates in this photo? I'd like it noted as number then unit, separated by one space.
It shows 79 kg
